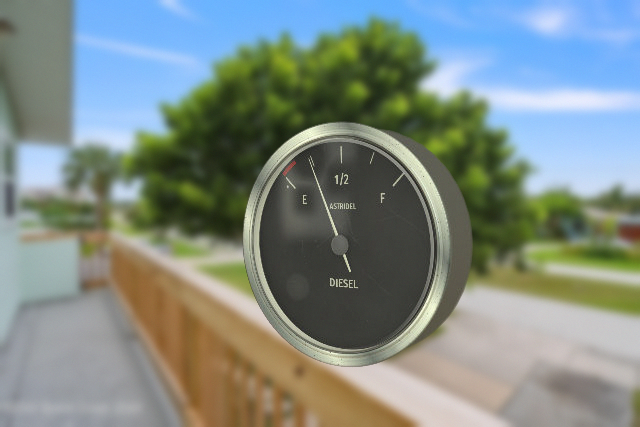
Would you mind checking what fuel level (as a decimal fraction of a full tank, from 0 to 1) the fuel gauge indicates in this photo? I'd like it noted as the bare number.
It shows 0.25
